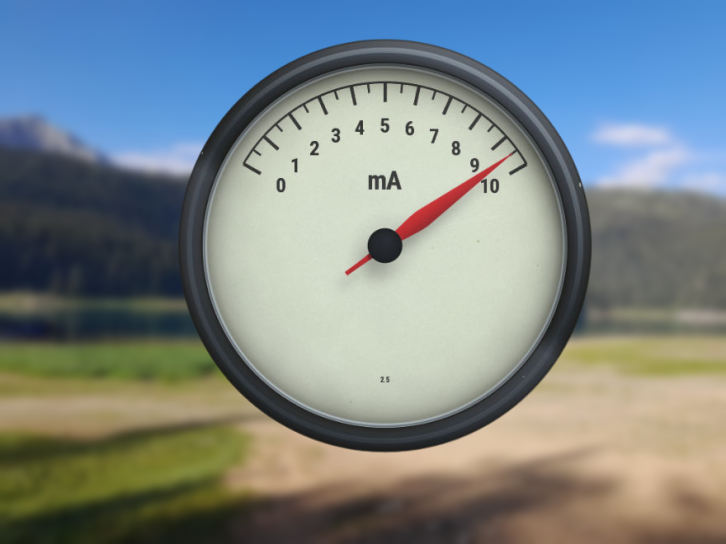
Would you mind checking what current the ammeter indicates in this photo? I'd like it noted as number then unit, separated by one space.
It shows 9.5 mA
